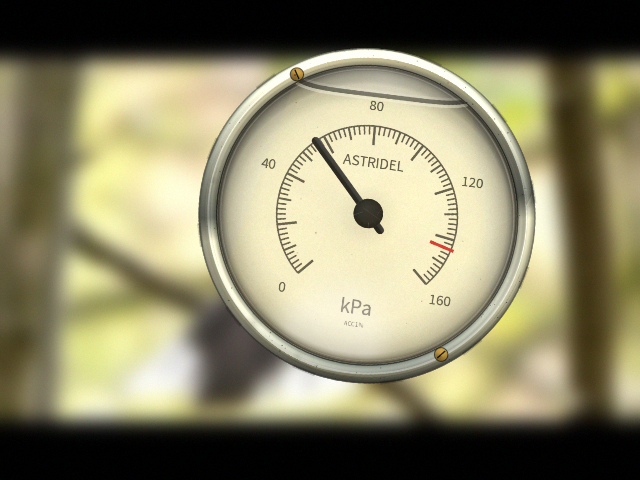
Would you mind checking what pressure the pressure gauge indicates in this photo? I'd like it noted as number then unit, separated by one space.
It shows 56 kPa
